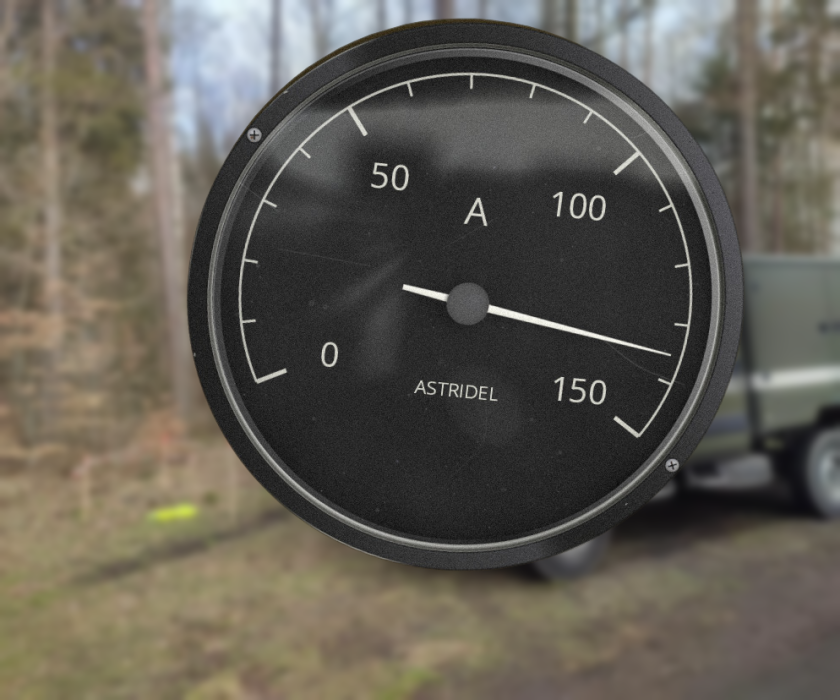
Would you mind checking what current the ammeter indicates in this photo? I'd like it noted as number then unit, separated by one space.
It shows 135 A
